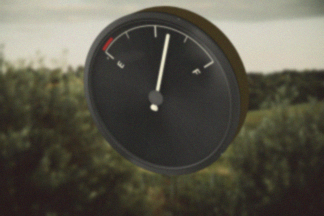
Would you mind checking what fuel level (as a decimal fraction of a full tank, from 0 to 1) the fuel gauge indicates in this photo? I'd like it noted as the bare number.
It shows 0.625
